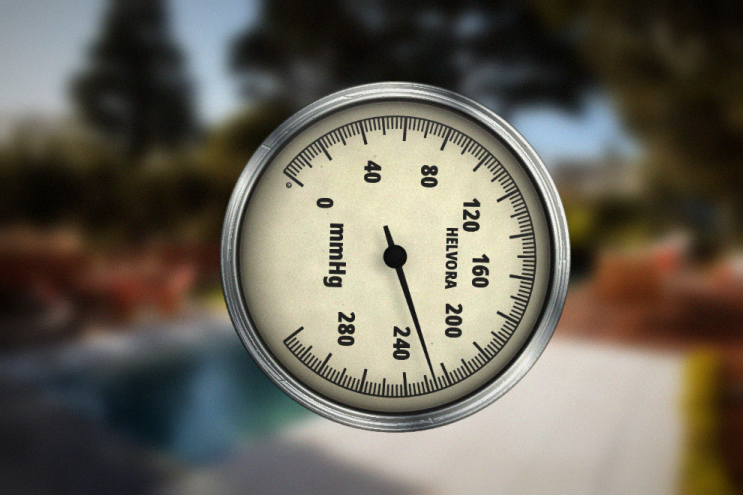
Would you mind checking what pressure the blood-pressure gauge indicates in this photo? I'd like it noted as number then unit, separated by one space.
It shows 226 mmHg
